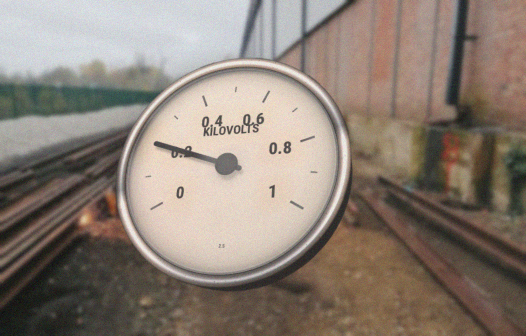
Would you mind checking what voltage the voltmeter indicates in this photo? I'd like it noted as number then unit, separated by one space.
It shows 0.2 kV
